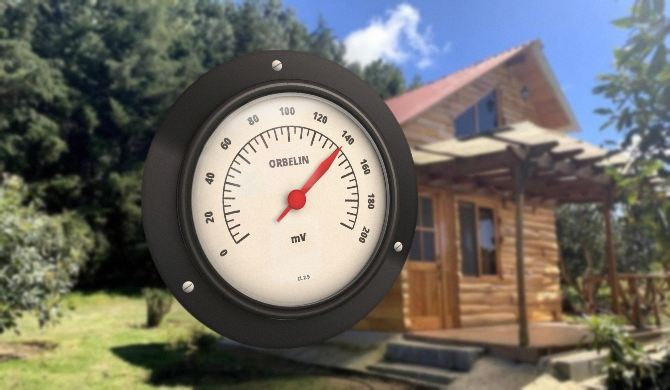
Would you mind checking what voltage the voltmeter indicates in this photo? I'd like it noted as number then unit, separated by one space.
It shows 140 mV
